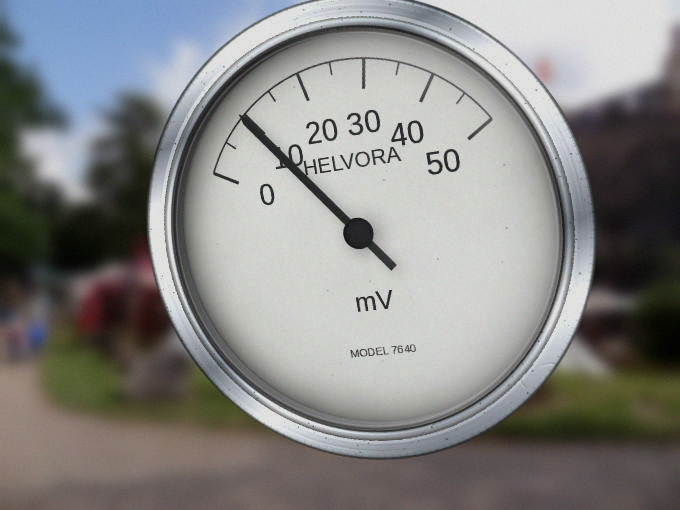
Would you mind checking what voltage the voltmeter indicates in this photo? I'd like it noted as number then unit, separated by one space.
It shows 10 mV
